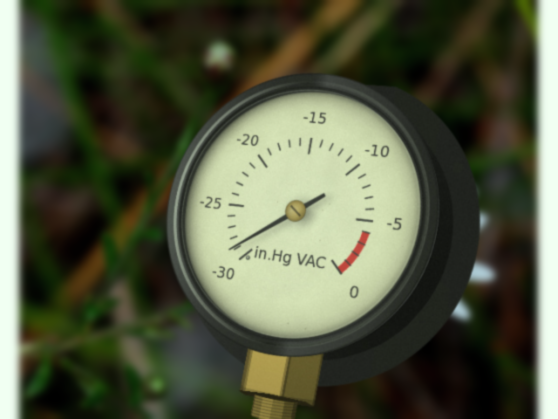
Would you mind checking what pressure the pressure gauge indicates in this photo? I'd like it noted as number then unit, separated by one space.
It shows -29 inHg
